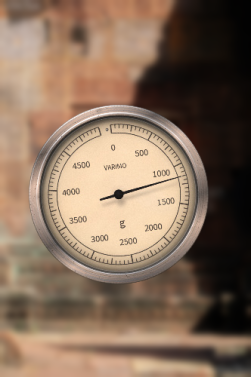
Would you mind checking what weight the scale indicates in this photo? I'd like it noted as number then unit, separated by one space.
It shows 1150 g
